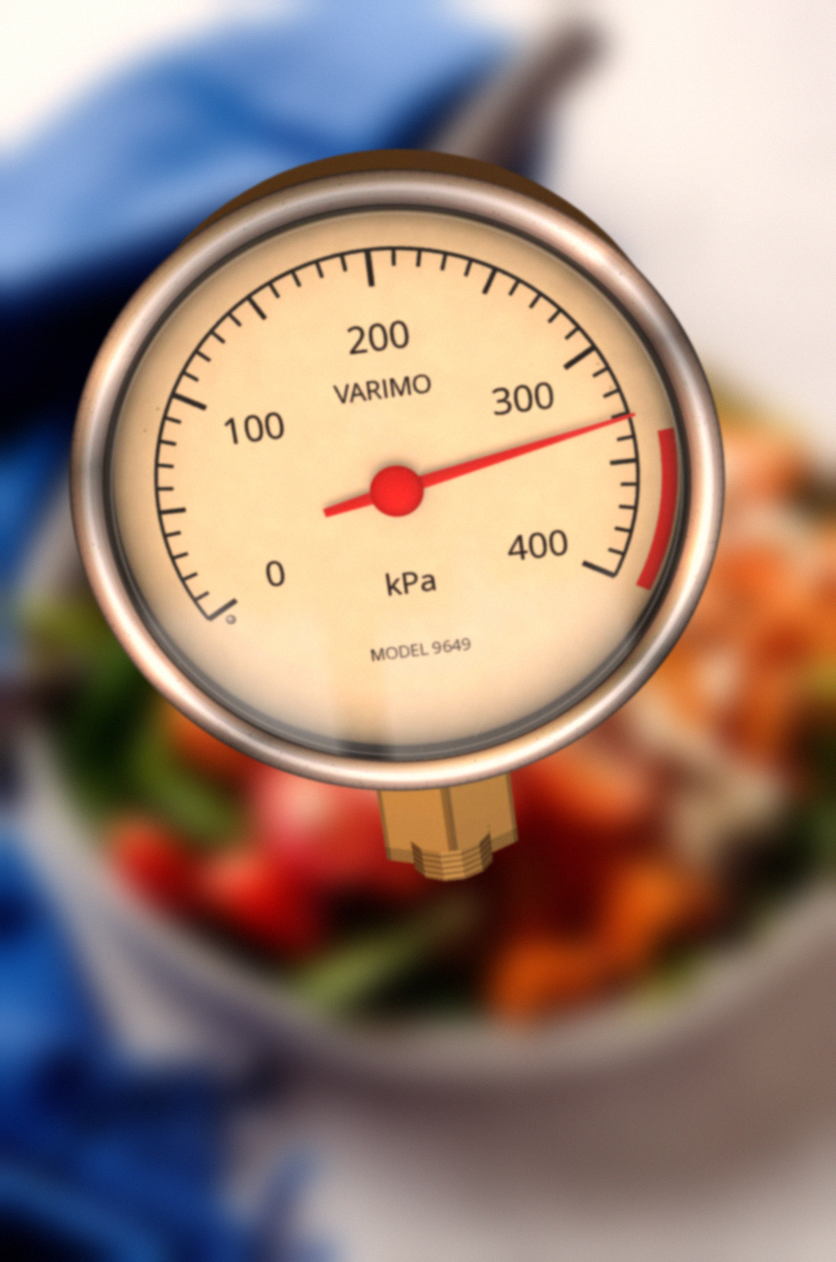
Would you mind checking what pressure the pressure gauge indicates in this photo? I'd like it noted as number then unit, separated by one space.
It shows 330 kPa
